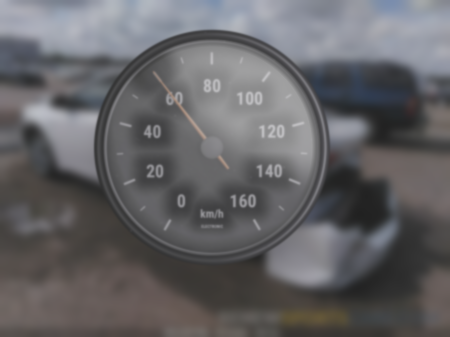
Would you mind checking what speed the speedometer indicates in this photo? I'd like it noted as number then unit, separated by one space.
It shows 60 km/h
